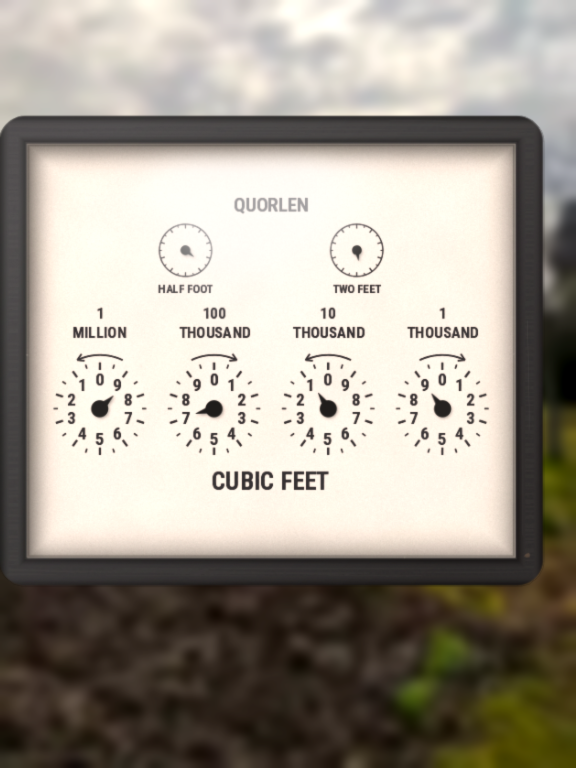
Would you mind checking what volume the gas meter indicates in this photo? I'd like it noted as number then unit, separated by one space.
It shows 870900 ft³
